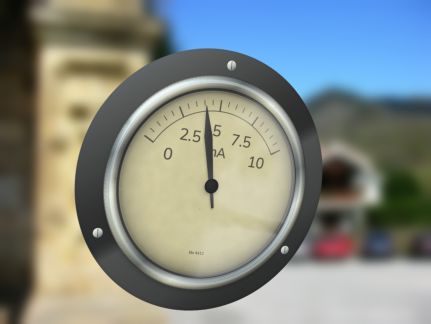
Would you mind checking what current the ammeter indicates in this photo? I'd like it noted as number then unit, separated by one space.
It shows 4 mA
